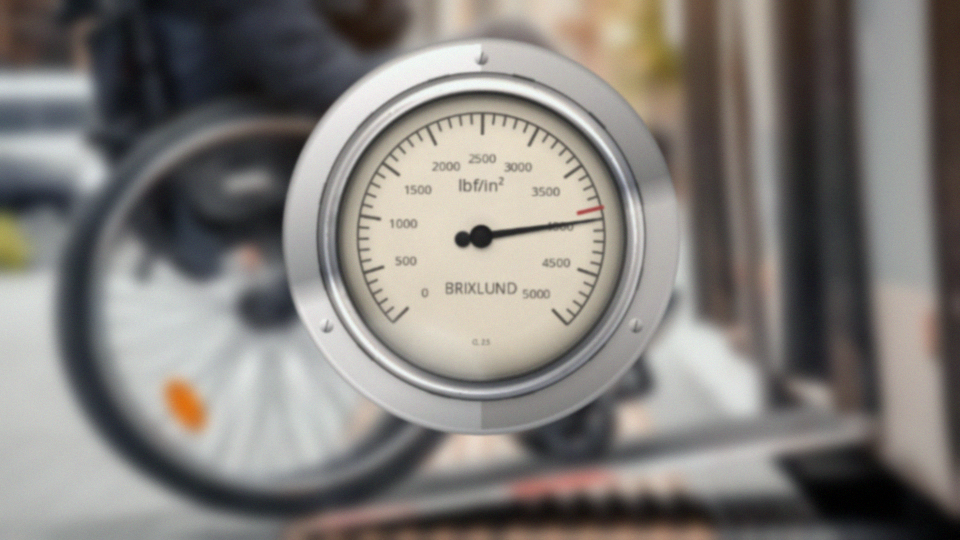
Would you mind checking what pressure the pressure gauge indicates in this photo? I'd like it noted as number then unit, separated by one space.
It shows 4000 psi
